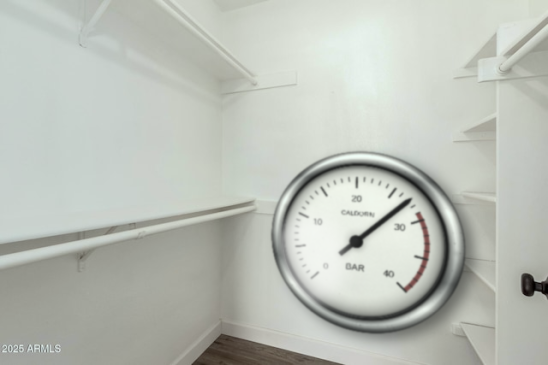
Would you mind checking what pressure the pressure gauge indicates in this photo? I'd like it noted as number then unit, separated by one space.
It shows 27 bar
